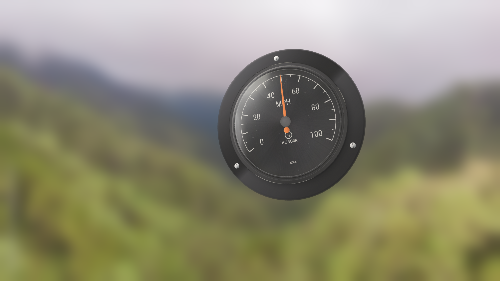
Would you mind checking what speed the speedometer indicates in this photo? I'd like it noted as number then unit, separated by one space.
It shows 50 mph
